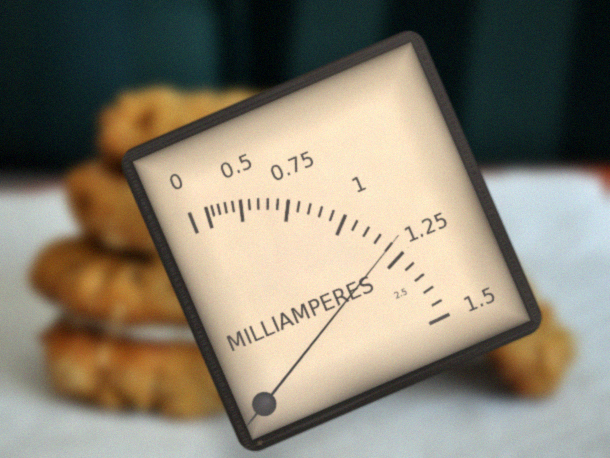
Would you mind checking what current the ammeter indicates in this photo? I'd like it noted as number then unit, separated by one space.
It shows 1.2 mA
